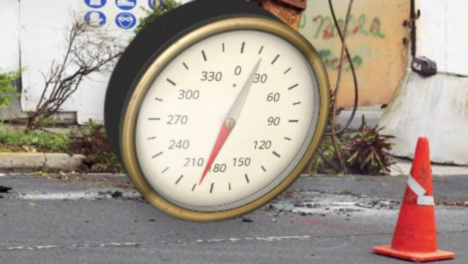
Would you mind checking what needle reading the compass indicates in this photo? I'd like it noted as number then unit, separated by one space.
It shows 195 °
